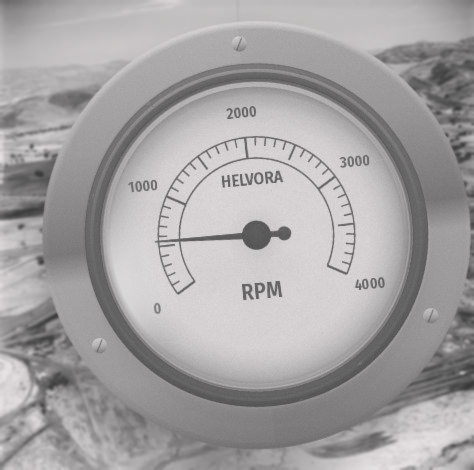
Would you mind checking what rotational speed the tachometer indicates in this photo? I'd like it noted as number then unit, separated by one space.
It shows 550 rpm
